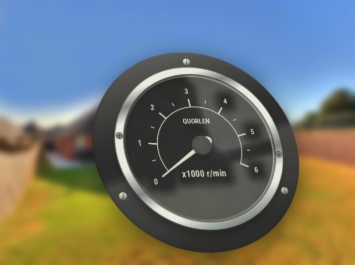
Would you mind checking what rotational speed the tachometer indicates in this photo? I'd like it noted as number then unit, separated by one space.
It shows 0 rpm
